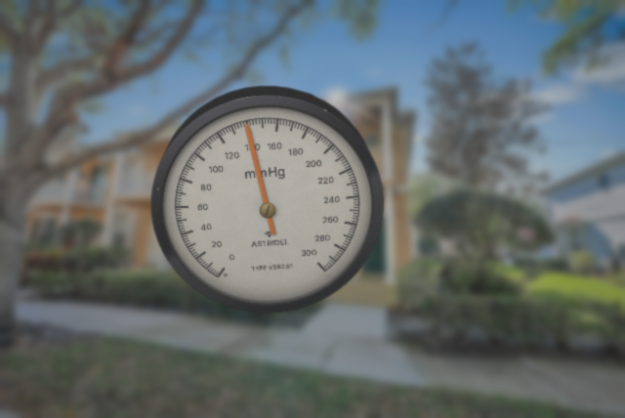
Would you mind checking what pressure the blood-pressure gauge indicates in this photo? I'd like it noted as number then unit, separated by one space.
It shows 140 mmHg
